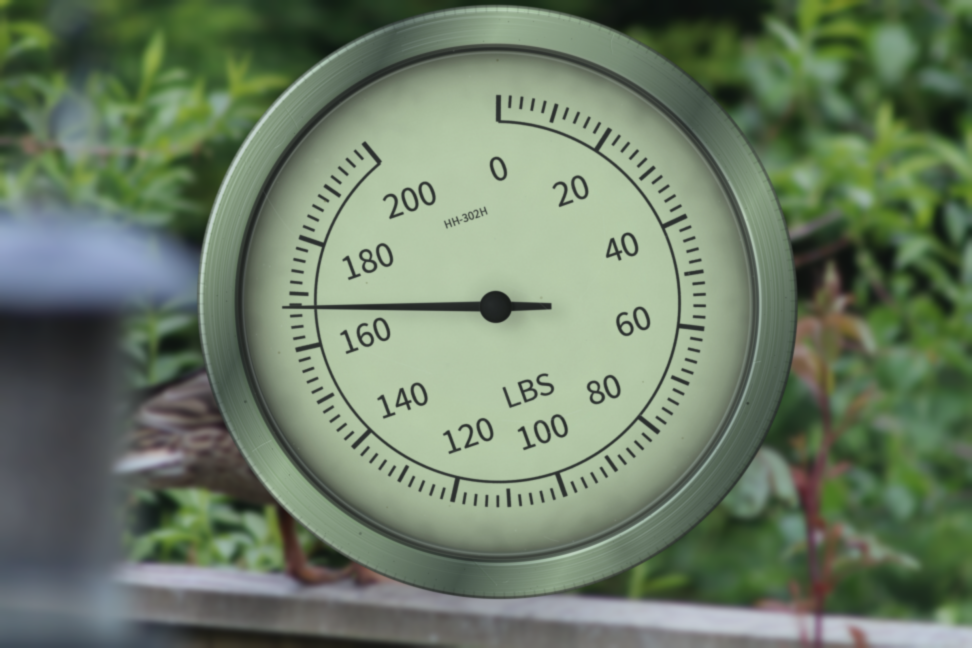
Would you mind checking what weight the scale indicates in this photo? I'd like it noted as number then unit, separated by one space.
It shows 168 lb
